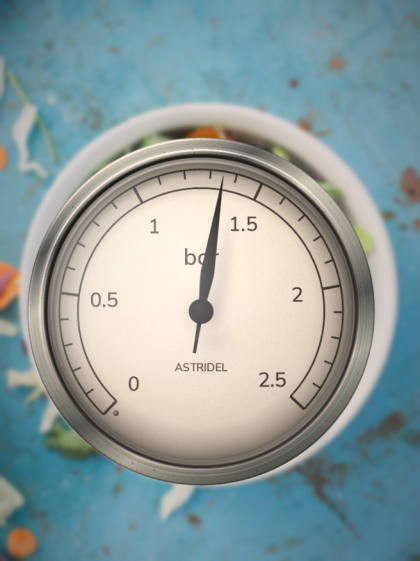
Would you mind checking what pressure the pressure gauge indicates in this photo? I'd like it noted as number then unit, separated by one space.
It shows 1.35 bar
